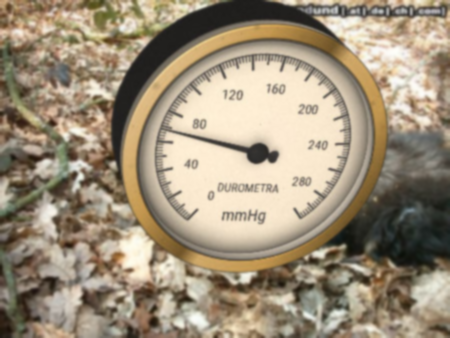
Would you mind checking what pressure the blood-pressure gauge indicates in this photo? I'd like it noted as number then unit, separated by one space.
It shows 70 mmHg
